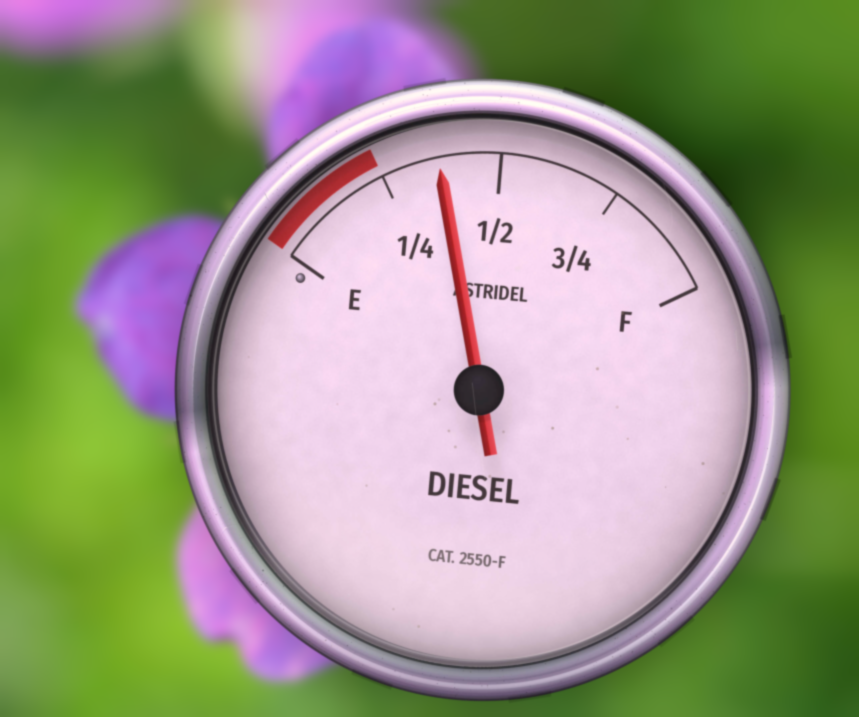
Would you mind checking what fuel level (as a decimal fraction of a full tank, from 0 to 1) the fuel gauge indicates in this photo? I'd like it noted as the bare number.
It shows 0.375
